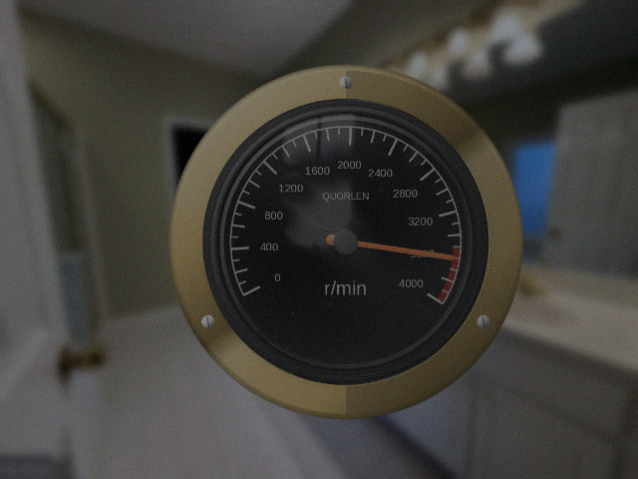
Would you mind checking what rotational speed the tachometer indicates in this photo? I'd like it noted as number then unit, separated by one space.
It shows 3600 rpm
